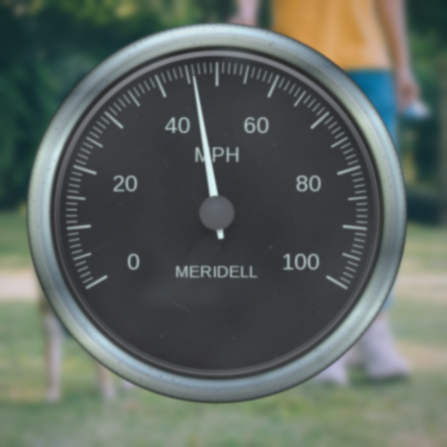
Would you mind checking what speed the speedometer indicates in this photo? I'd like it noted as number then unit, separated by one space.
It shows 46 mph
